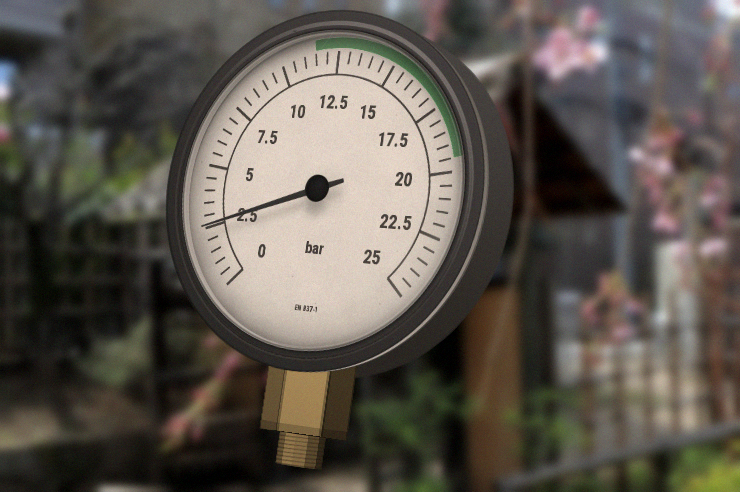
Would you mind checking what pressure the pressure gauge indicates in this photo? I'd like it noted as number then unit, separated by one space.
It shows 2.5 bar
